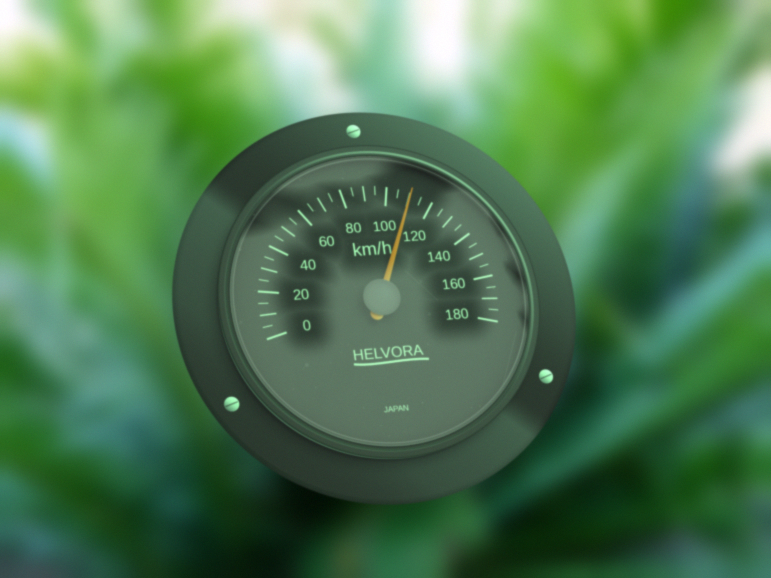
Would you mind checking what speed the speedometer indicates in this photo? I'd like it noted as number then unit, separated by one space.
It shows 110 km/h
